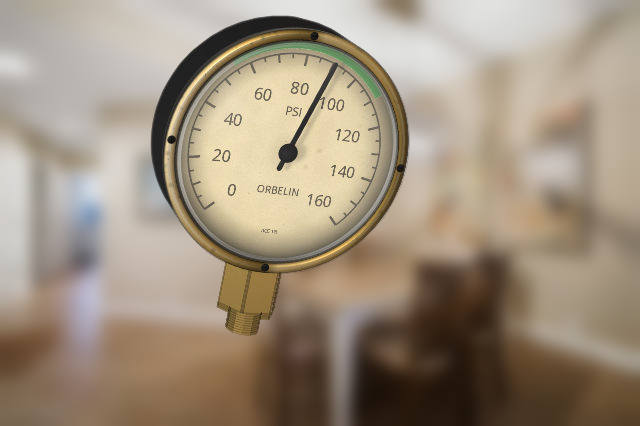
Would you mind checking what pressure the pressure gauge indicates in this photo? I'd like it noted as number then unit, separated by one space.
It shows 90 psi
